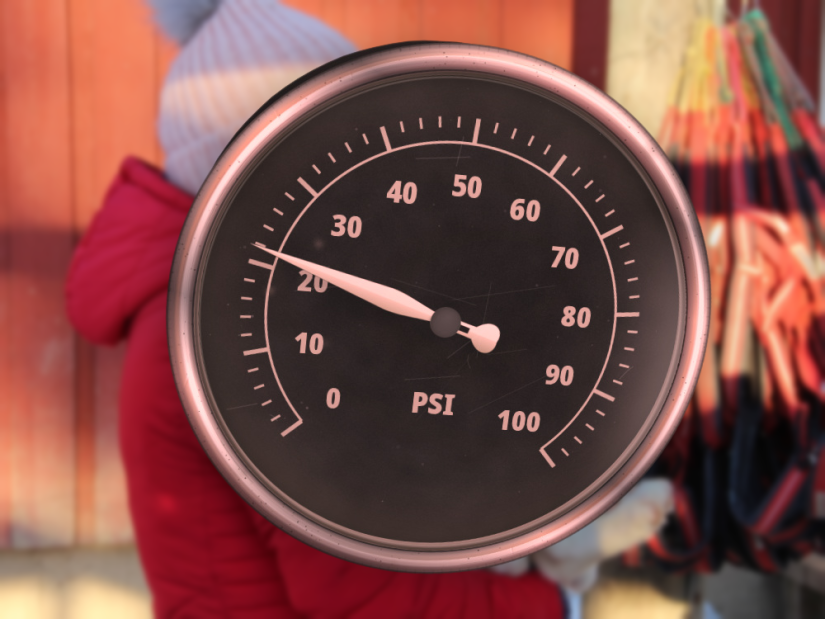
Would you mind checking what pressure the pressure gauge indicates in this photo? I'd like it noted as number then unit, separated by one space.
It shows 22 psi
